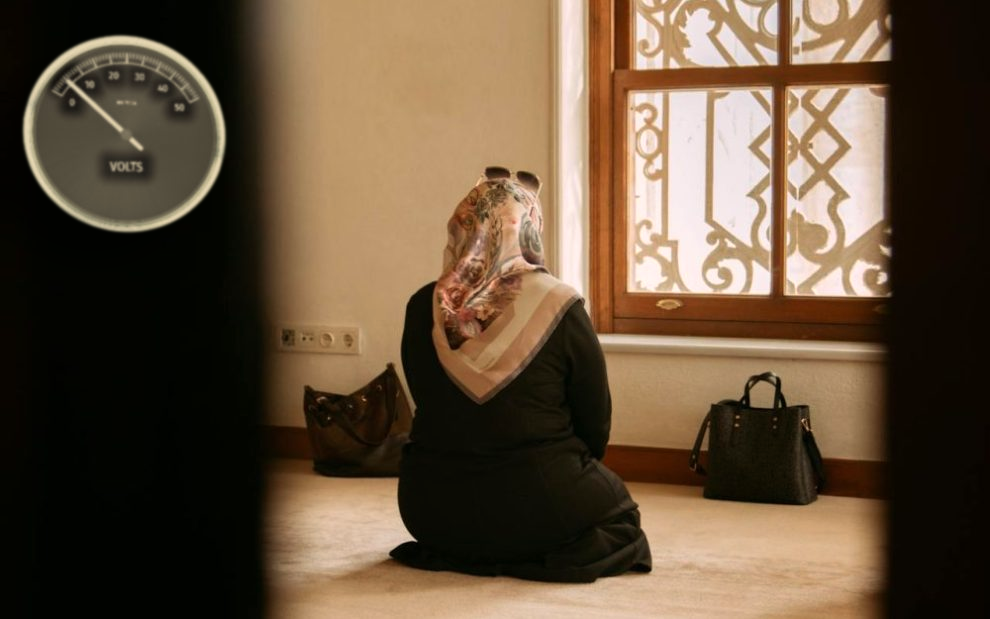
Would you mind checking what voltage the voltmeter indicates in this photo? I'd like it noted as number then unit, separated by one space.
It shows 5 V
